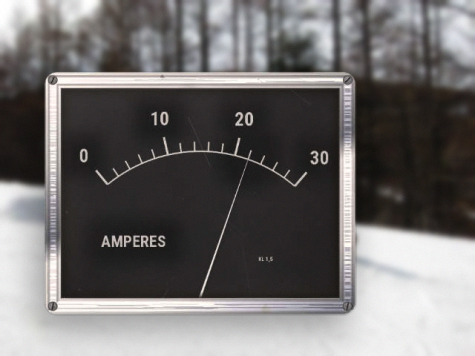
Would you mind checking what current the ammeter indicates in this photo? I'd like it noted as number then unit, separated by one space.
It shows 22 A
